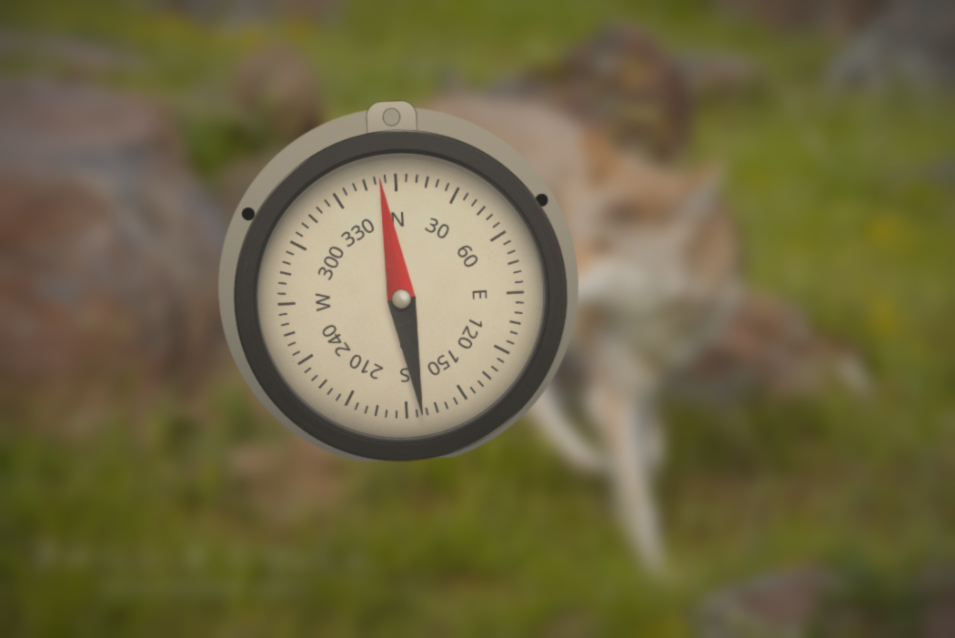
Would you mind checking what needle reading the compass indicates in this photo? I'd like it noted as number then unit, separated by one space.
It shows 352.5 °
